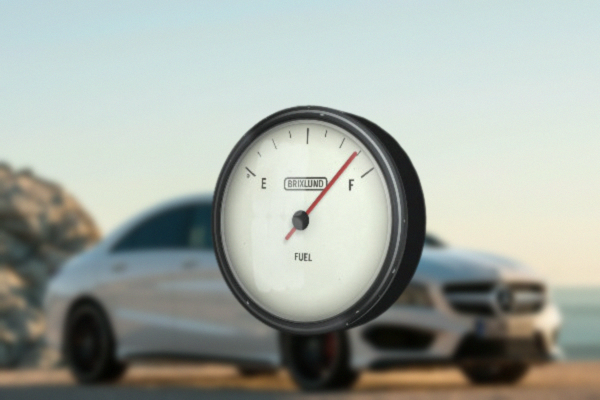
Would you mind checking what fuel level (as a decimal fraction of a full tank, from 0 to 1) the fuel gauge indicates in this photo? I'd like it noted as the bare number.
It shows 0.875
